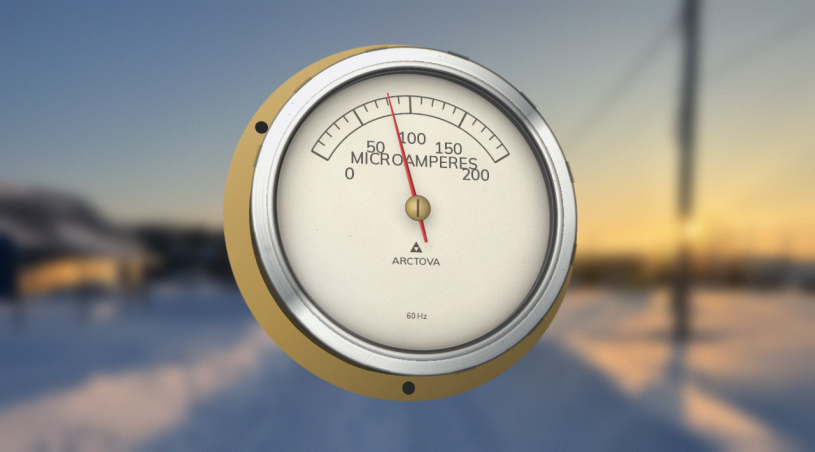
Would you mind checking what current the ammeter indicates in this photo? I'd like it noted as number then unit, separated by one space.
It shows 80 µA
